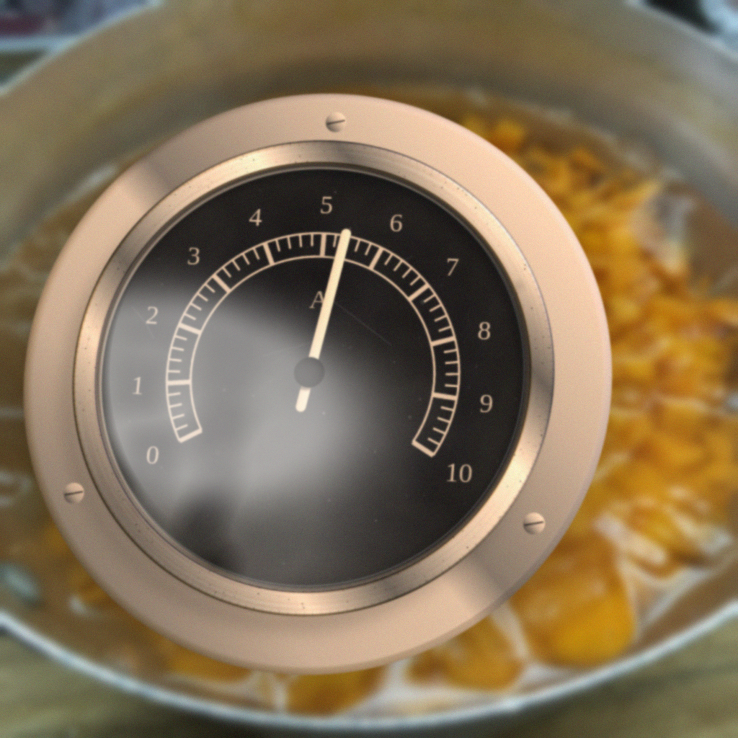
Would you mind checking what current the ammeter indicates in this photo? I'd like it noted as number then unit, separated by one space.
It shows 5.4 A
